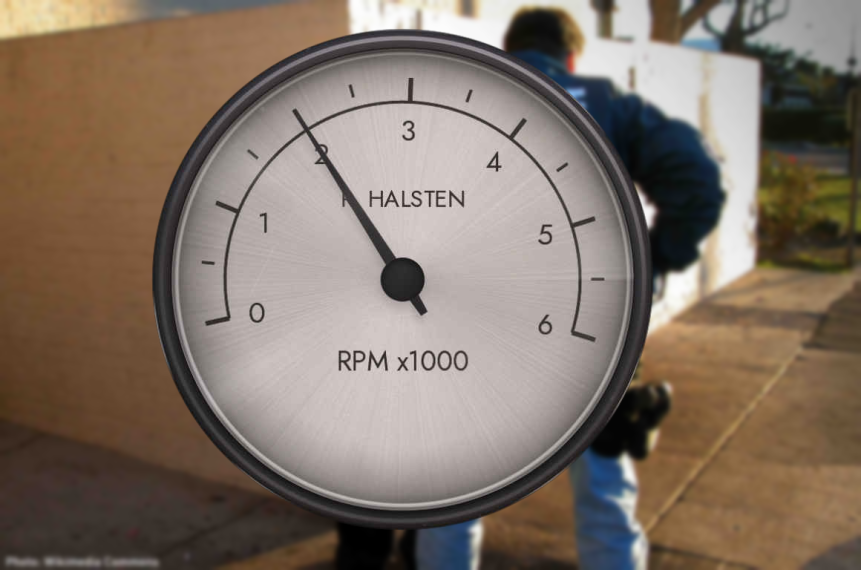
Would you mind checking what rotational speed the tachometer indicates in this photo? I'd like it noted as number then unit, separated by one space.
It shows 2000 rpm
